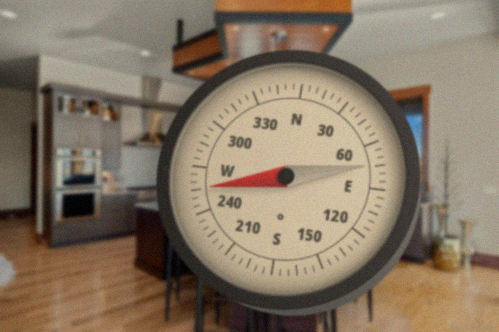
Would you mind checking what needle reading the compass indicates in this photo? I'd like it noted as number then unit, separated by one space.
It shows 255 °
